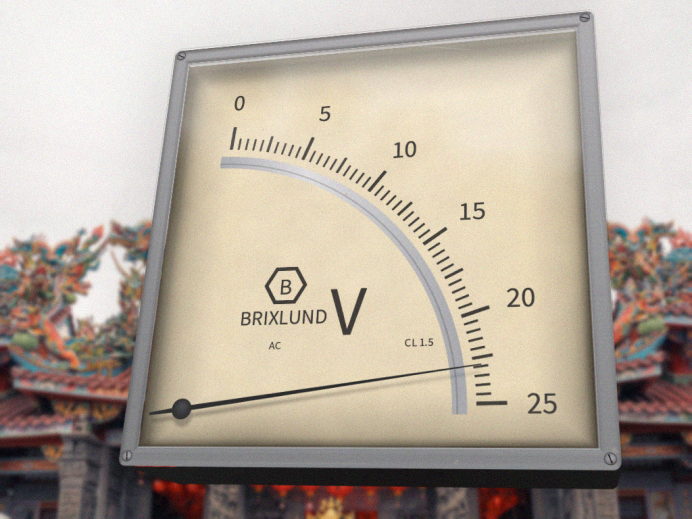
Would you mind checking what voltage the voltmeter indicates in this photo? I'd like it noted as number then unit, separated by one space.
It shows 23 V
